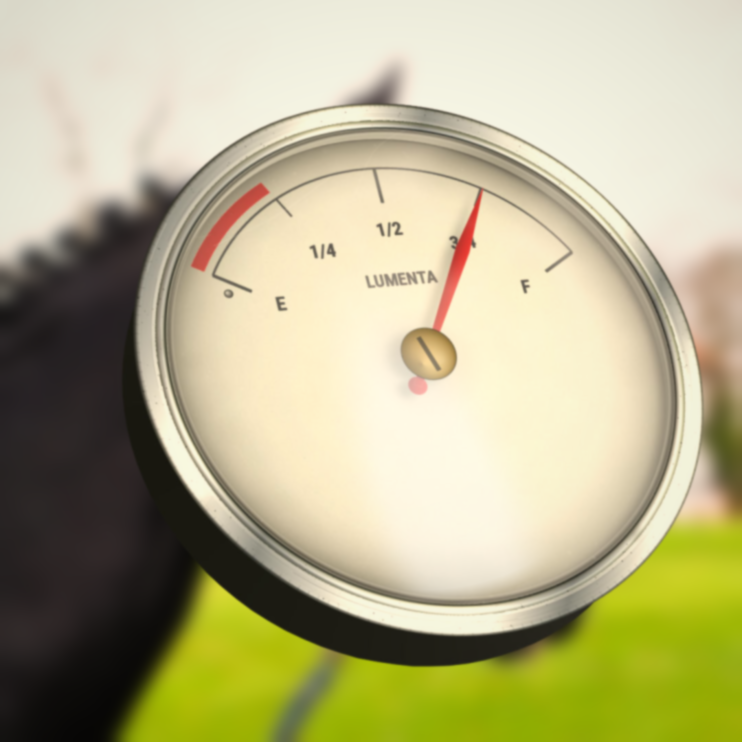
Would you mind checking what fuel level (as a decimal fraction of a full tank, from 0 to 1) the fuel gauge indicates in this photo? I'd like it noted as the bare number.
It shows 0.75
